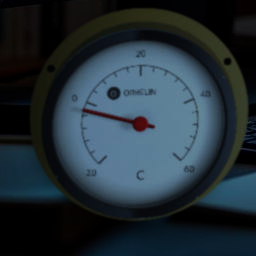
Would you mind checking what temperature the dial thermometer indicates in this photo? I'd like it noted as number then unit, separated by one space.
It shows -2 °C
